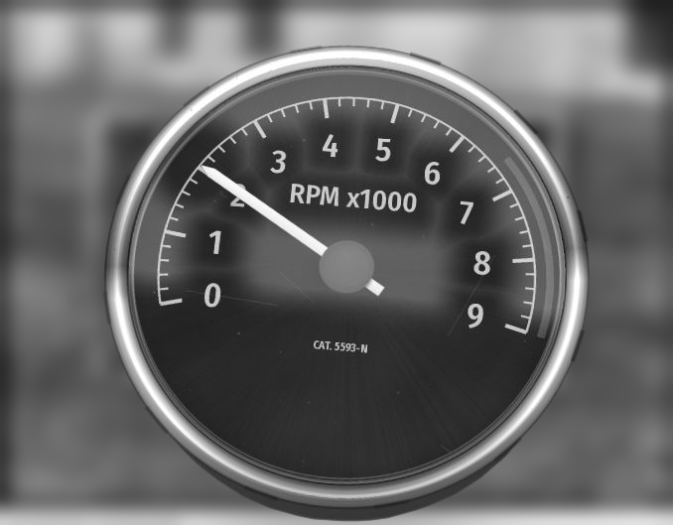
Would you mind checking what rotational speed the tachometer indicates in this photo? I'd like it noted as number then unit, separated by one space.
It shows 2000 rpm
